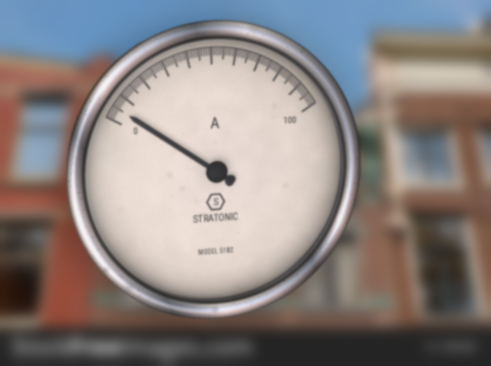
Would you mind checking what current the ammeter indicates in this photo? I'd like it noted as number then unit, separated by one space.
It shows 5 A
